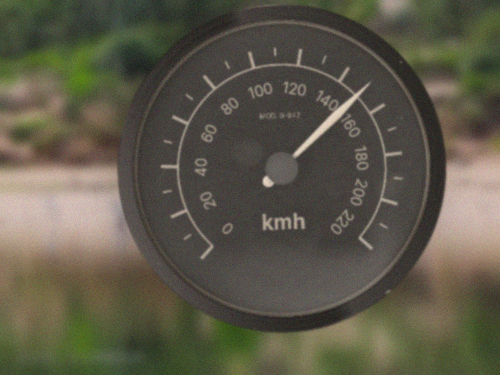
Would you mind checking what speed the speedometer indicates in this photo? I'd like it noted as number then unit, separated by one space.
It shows 150 km/h
